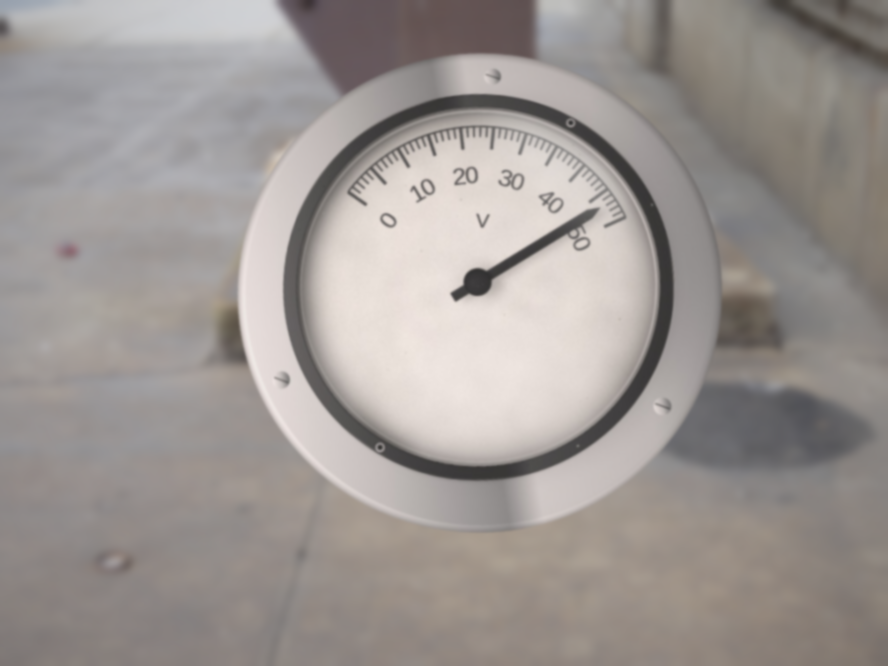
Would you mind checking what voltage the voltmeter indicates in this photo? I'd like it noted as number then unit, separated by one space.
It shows 47 V
